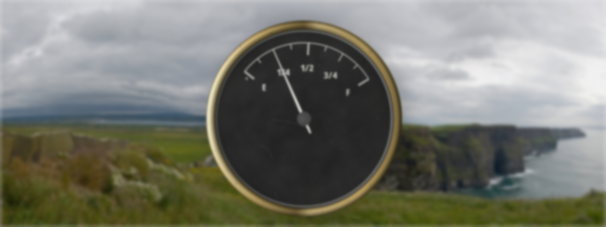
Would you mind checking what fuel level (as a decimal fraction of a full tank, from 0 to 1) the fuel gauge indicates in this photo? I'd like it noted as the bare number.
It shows 0.25
